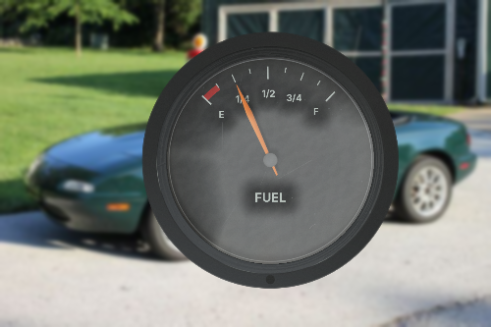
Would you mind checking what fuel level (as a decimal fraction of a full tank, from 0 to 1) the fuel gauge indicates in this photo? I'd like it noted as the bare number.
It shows 0.25
